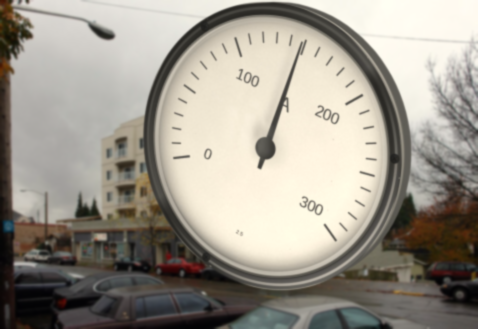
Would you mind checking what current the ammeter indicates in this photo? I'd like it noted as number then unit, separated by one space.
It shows 150 A
